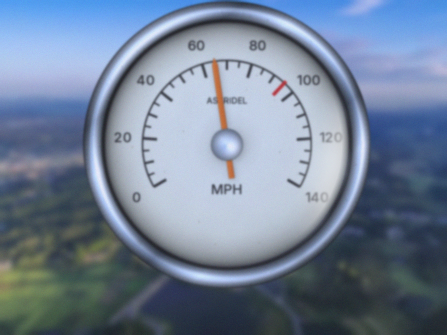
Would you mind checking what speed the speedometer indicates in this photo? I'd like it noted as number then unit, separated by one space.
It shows 65 mph
